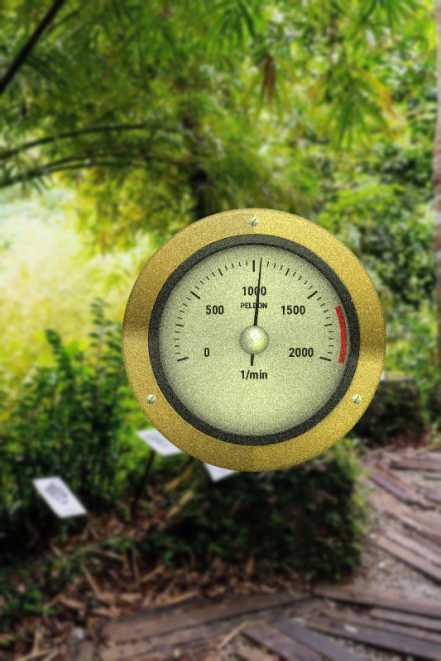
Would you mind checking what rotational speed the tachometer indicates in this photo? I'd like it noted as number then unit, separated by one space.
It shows 1050 rpm
